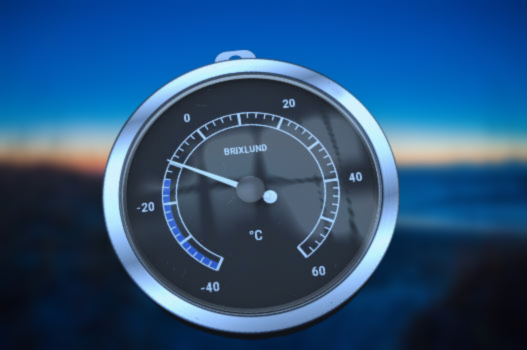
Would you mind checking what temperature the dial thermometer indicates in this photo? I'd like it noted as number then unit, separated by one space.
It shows -10 °C
